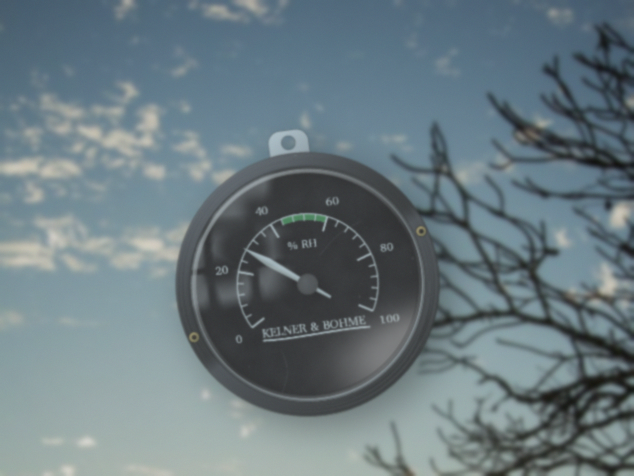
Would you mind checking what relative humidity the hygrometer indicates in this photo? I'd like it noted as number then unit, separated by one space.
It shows 28 %
